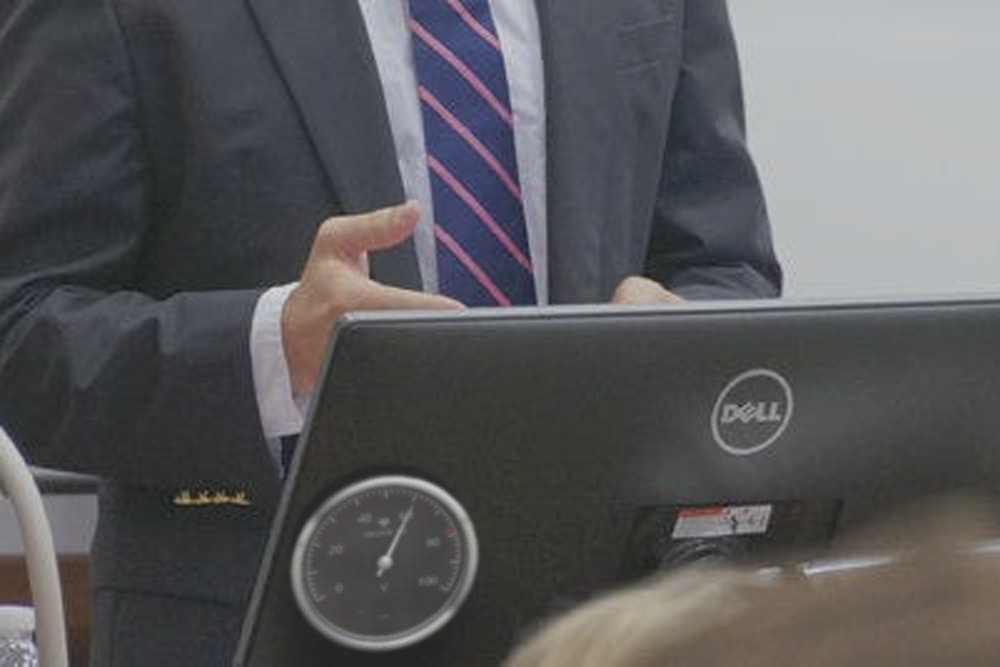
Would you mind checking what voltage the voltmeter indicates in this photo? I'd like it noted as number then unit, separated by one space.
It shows 60 V
